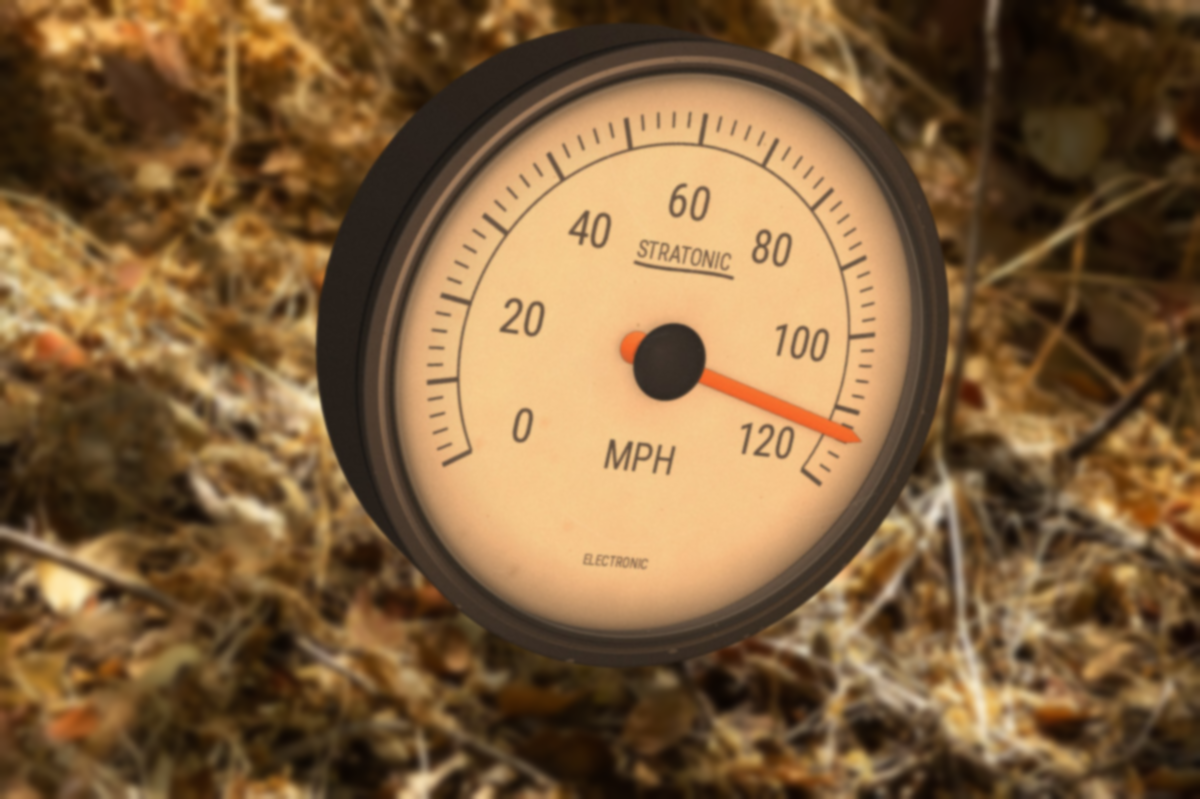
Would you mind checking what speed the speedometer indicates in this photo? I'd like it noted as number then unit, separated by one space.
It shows 113 mph
